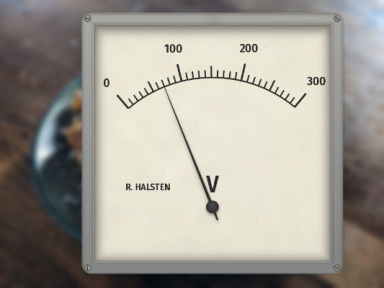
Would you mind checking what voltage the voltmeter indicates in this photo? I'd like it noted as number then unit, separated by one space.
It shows 70 V
